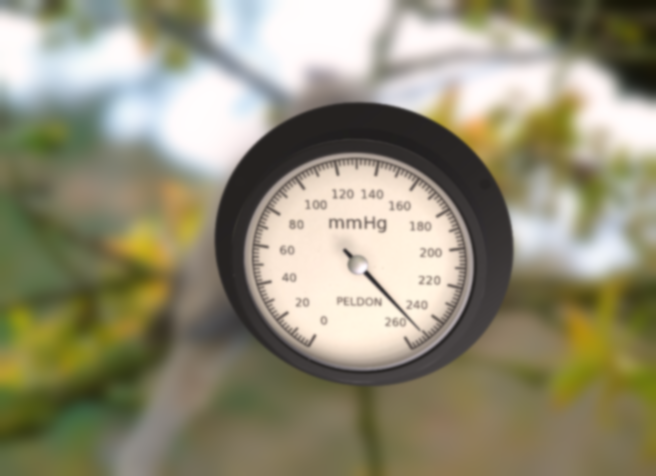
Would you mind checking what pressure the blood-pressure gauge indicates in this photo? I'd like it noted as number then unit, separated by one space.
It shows 250 mmHg
